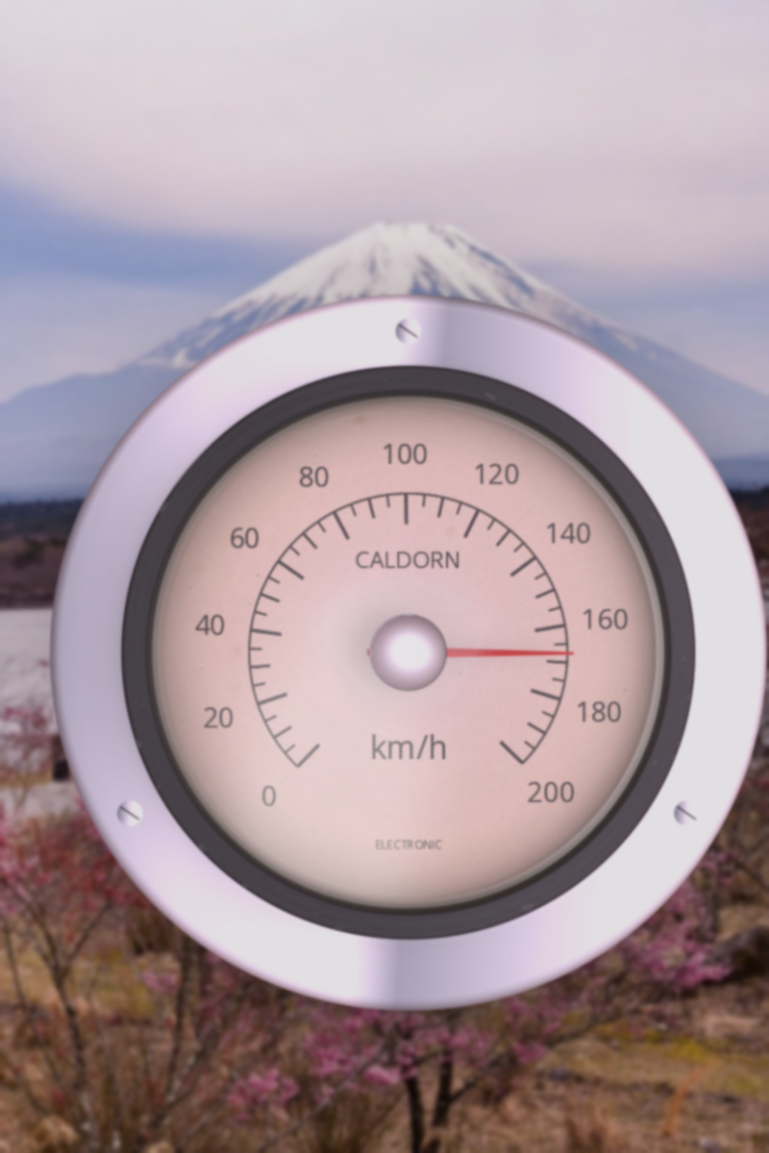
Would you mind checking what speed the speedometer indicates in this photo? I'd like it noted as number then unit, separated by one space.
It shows 167.5 km/h
